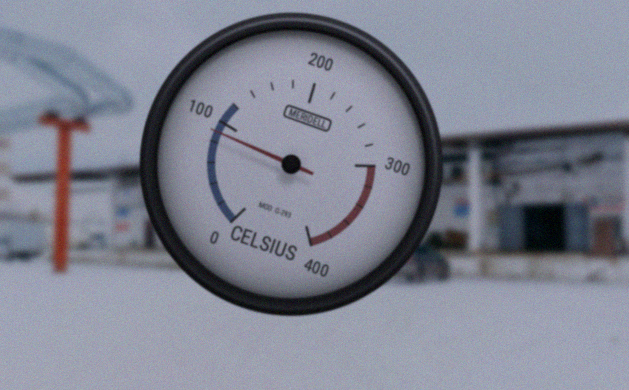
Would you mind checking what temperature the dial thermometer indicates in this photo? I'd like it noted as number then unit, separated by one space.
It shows 90 °C
